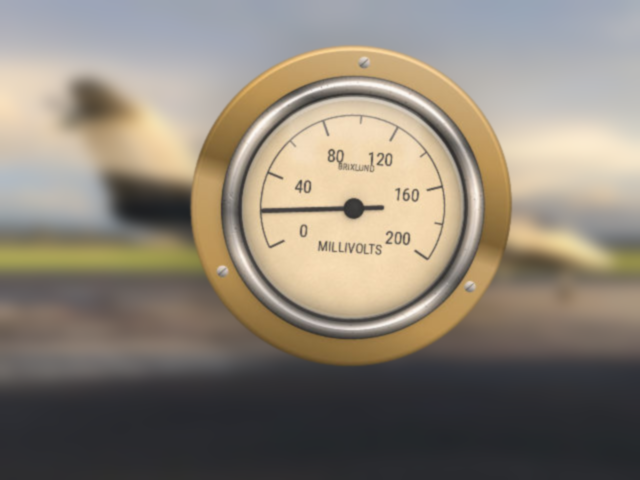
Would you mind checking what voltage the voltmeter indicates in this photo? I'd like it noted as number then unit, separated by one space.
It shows 20 mV
